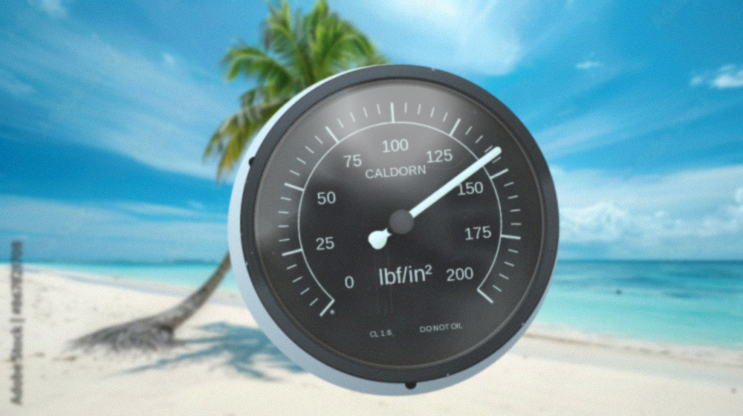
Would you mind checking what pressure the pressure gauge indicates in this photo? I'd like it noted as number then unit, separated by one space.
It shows 142.5 psi
